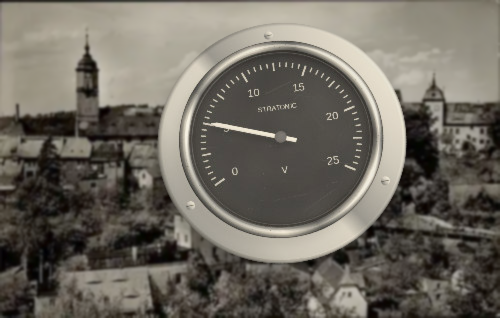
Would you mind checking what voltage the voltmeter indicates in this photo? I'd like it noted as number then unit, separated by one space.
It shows 5 V
